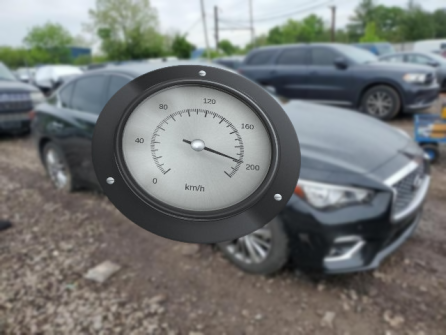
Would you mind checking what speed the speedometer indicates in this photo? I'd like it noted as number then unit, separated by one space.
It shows 200 km/h
